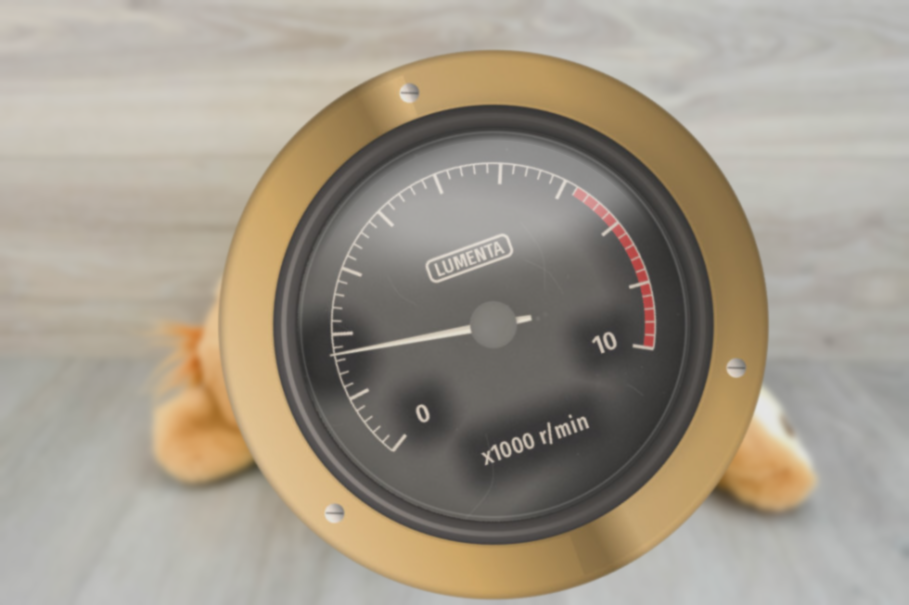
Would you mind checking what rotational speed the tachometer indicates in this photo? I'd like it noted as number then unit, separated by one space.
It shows 1700 rpm
